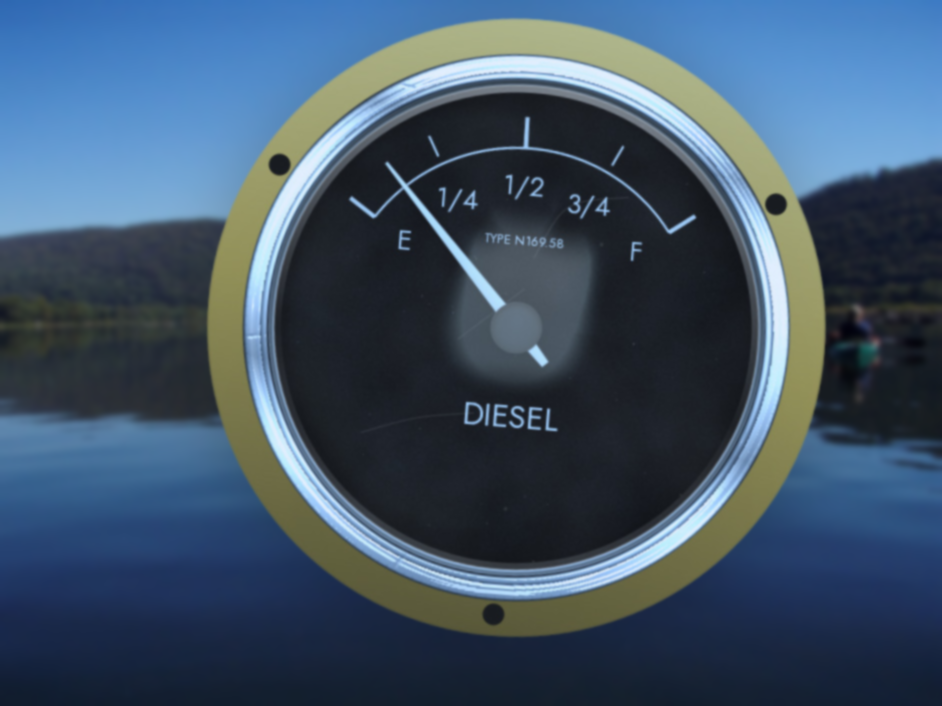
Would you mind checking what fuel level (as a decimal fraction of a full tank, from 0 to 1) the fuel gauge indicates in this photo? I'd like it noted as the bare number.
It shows 0.125
